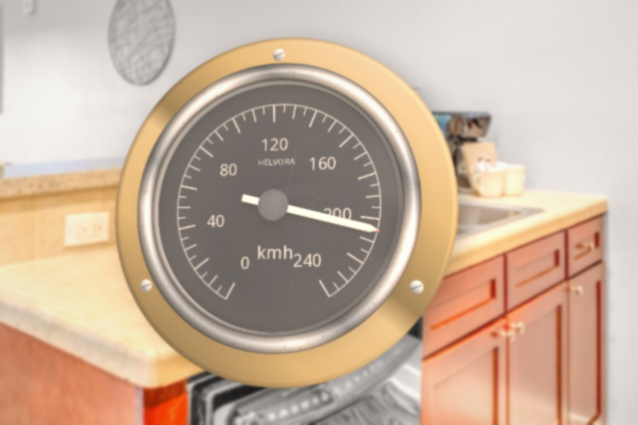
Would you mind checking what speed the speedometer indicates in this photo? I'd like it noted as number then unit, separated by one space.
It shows 205 km/h
